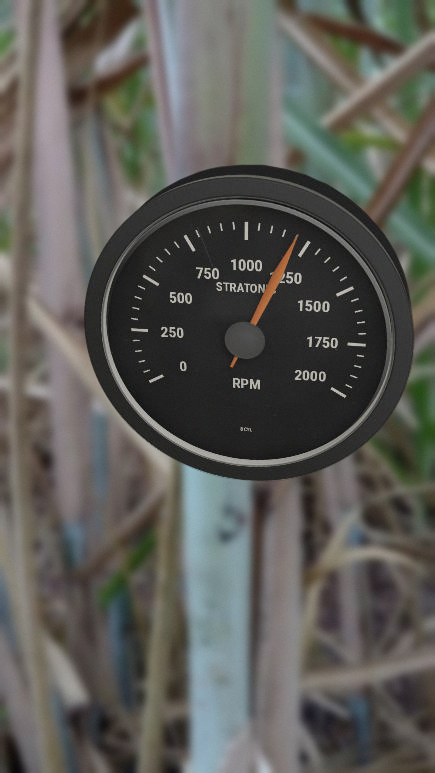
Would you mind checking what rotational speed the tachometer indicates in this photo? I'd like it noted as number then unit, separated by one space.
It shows 1200 rpm
